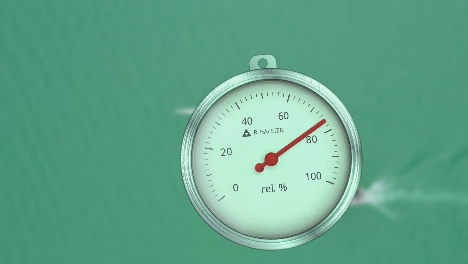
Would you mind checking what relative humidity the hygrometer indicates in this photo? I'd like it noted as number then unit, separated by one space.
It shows 76 %
